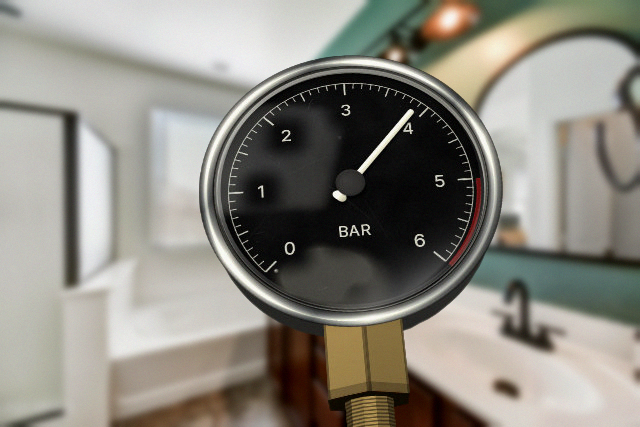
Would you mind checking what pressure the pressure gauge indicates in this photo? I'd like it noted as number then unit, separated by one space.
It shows 3.9 bar
